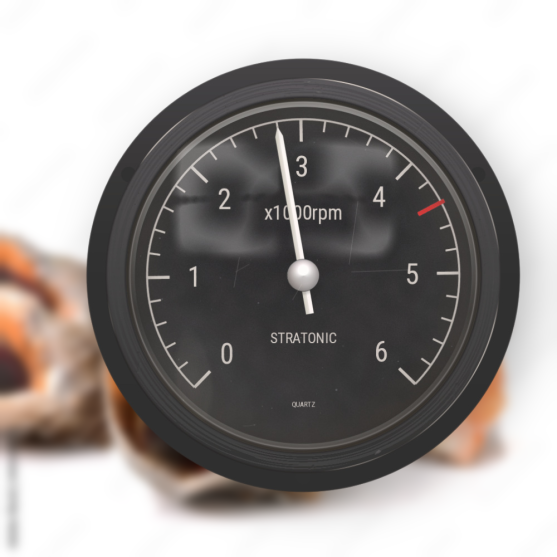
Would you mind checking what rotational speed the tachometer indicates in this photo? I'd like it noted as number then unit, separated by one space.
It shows 2800 rpm
